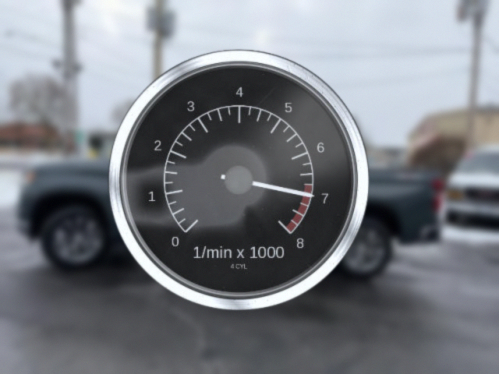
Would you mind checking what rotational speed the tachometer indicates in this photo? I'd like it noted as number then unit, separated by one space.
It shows 7000 rpm
